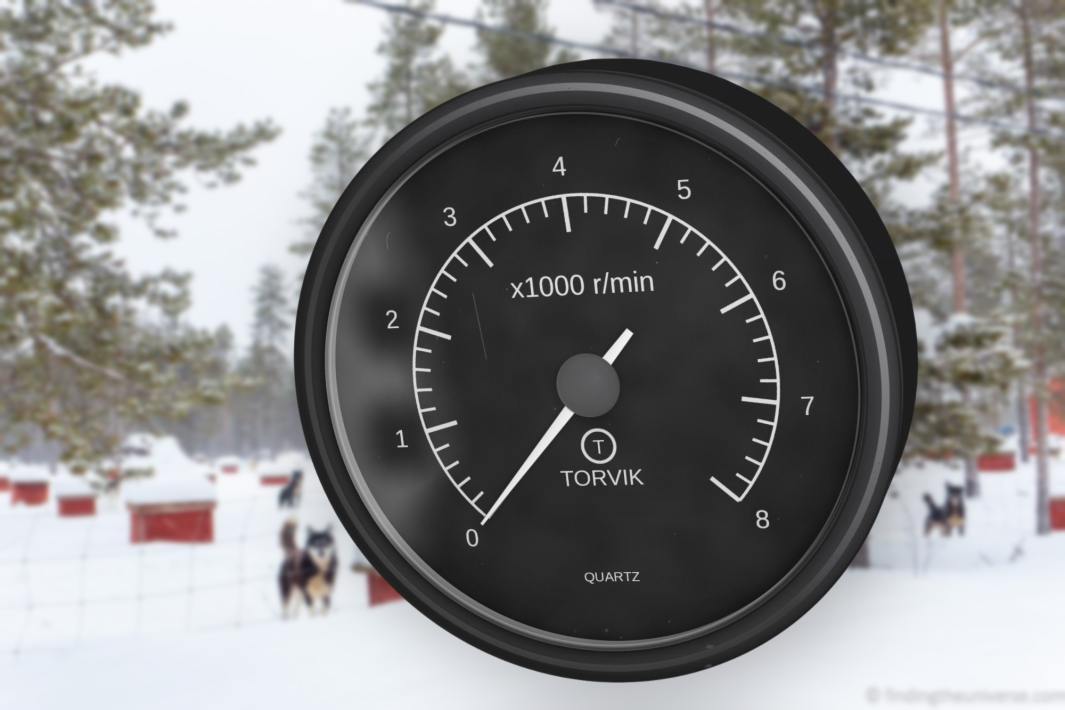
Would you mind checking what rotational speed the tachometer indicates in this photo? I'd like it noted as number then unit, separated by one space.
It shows 0 rpm
